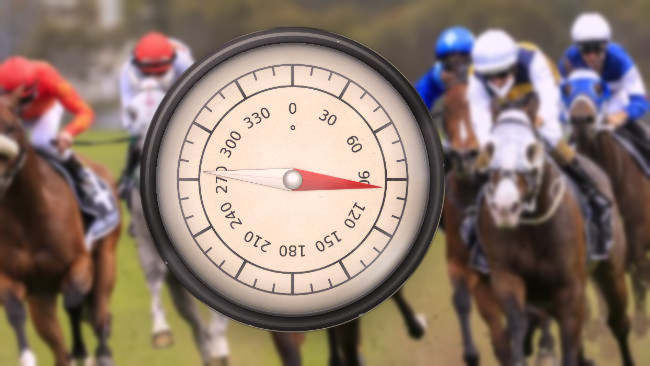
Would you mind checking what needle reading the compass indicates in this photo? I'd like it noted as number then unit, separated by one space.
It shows 95 °
